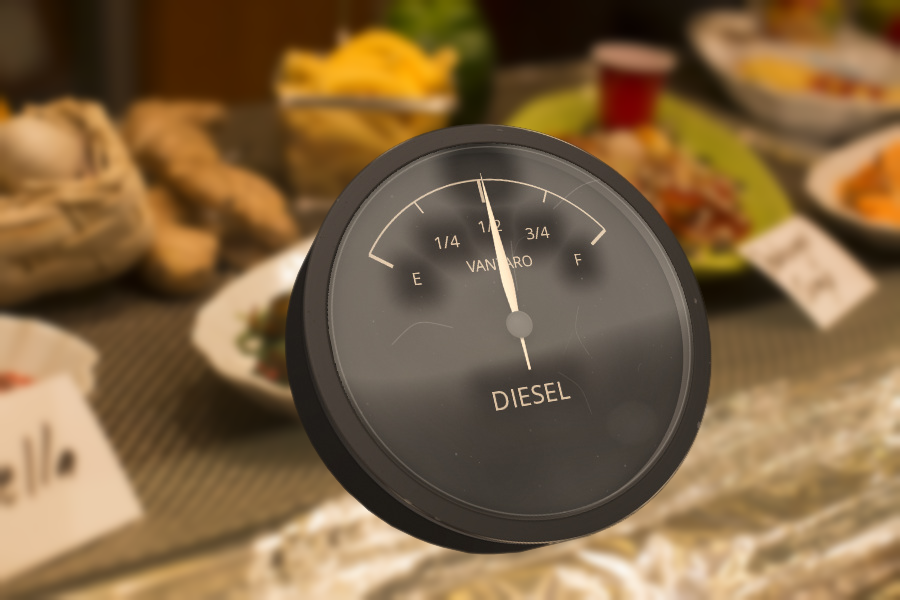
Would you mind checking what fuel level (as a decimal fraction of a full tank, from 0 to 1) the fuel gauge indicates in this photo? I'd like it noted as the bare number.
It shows 0.5
